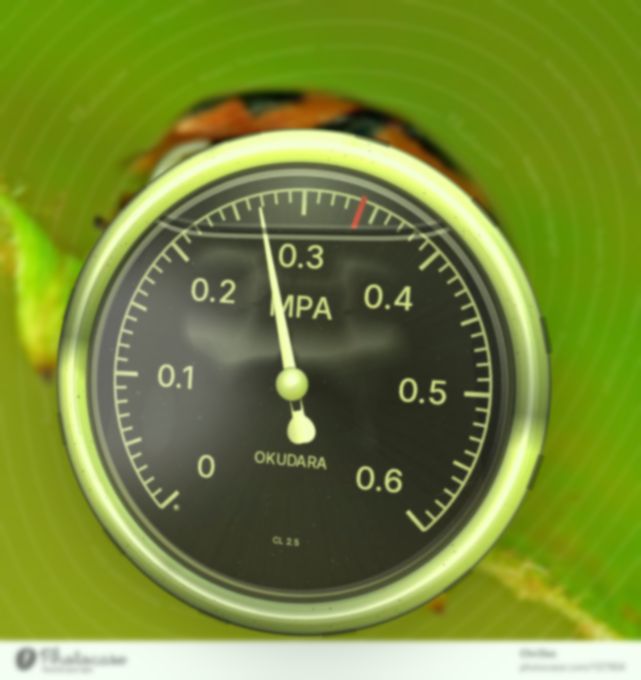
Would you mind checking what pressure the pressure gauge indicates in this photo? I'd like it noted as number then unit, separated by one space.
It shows 0.27 MPa
